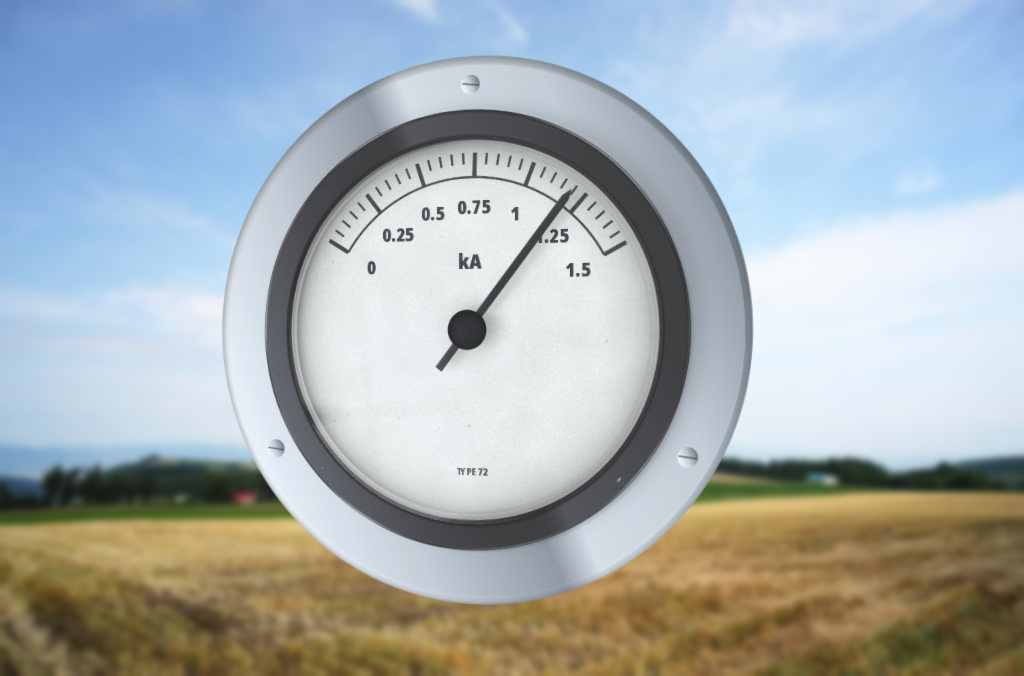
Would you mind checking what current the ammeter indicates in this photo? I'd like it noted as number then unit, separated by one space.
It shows 1.2 kA
